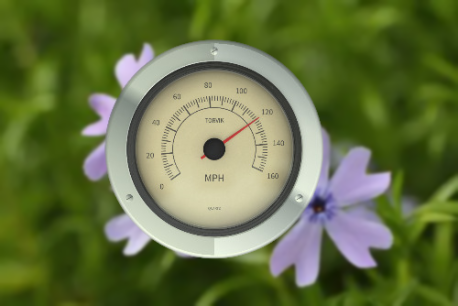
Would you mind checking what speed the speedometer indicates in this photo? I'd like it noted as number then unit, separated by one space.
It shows 120 mph
